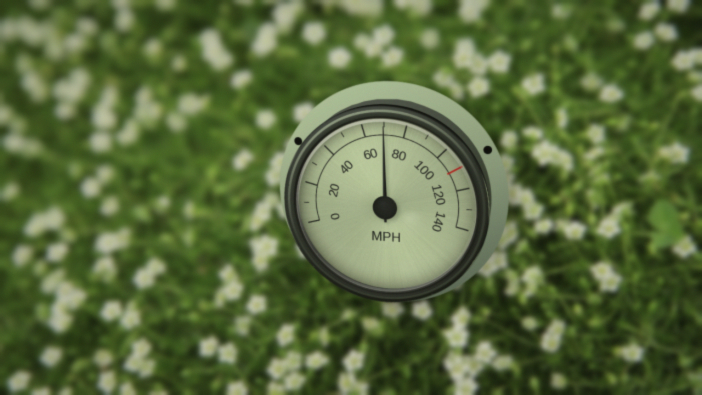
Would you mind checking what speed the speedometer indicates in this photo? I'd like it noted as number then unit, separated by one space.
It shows 70 mph
